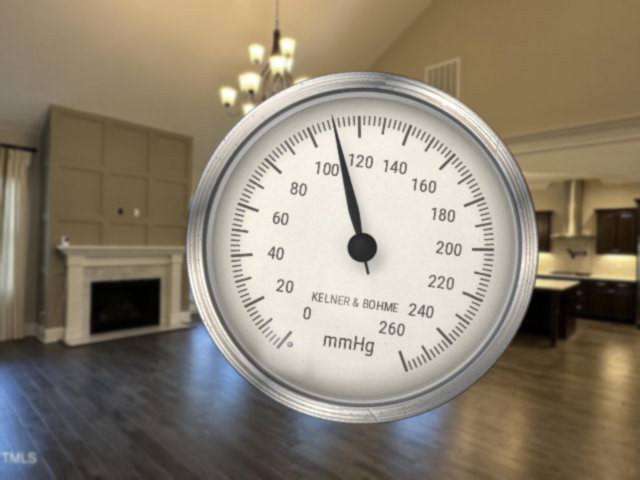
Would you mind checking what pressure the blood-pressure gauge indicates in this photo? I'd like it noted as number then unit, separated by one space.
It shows 110 mmHg
